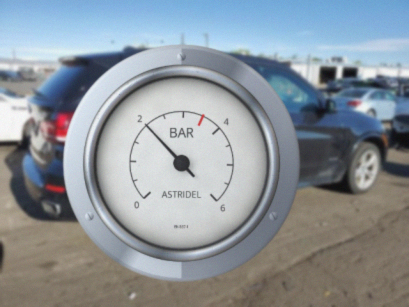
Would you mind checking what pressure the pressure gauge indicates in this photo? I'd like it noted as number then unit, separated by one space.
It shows 2 bar
